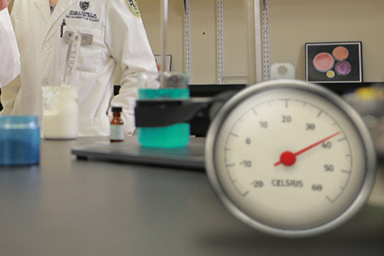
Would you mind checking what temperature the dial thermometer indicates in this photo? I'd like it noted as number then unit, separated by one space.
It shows 37.5 °C
